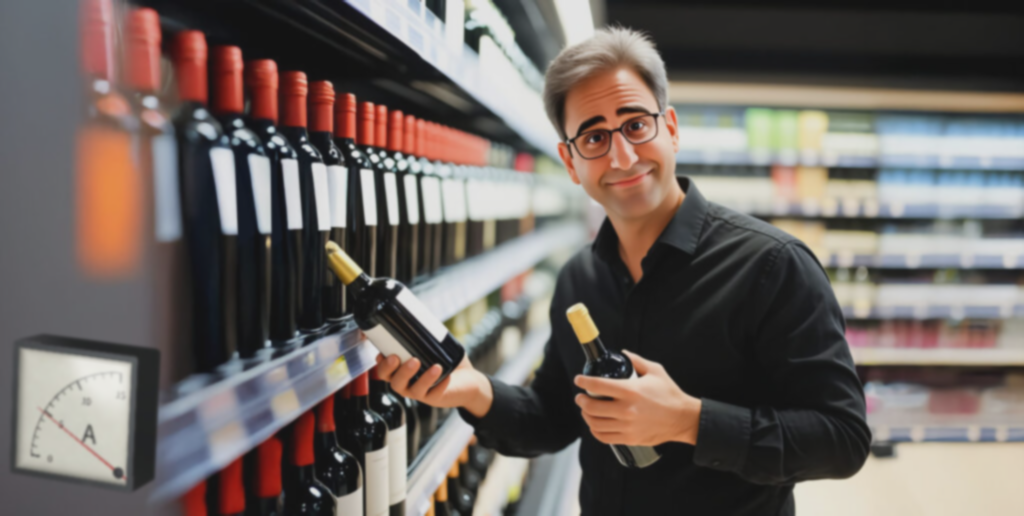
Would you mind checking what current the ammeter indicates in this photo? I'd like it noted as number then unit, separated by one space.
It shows 5 A
